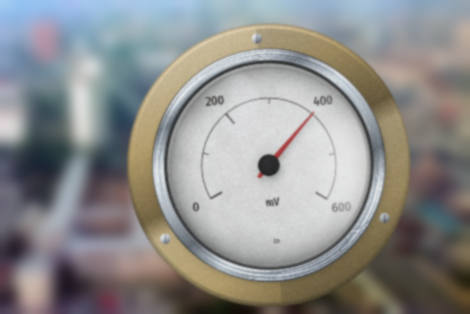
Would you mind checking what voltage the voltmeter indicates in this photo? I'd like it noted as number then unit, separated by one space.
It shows 400 mV
